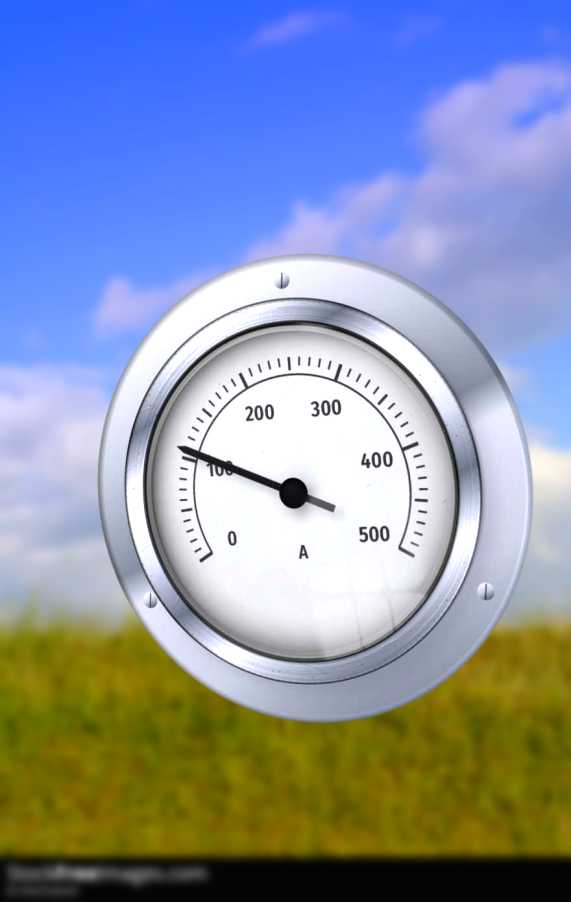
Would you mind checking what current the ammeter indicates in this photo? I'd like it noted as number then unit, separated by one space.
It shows 110 A
